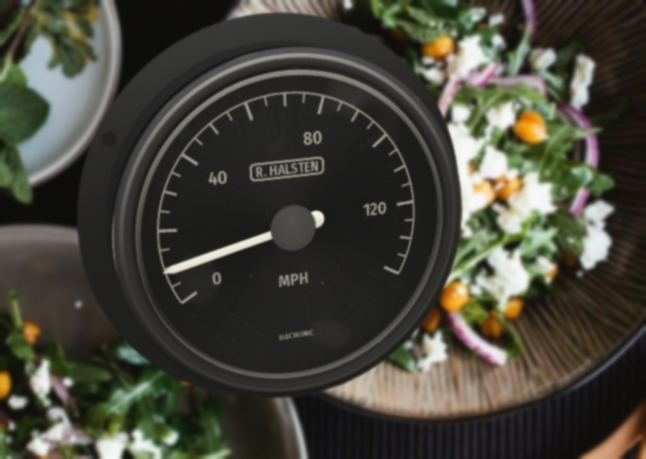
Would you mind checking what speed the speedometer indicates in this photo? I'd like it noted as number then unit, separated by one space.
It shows 10 mph
